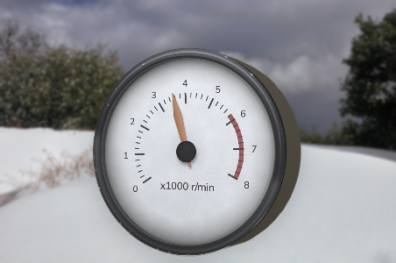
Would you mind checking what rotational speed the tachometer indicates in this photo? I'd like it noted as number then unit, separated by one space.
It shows 3600 rpm
